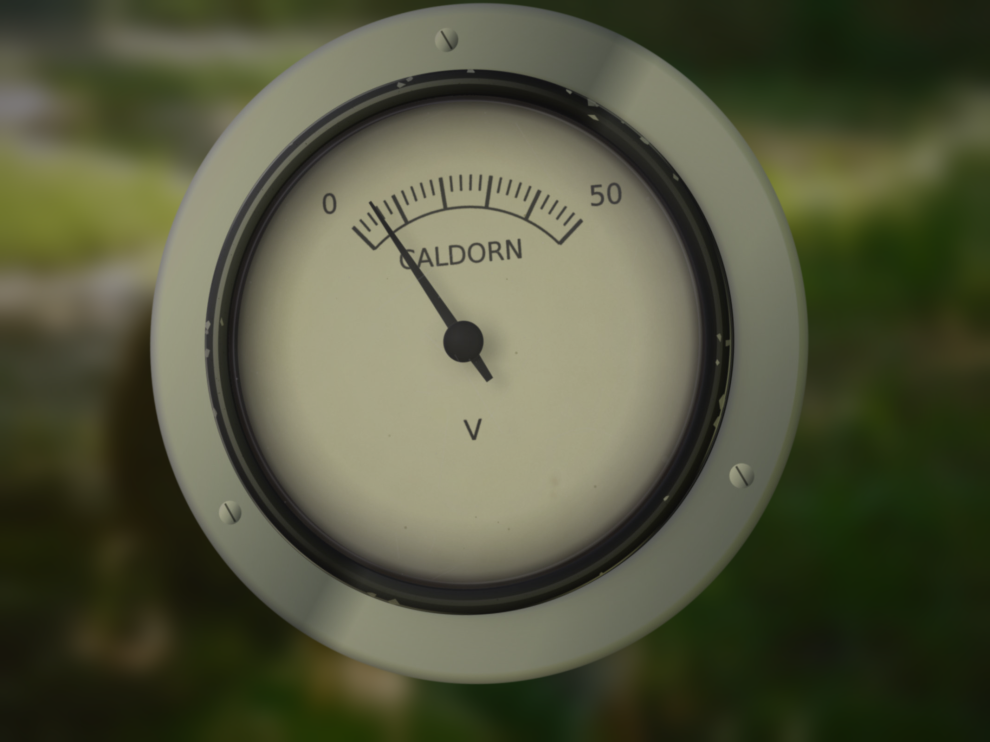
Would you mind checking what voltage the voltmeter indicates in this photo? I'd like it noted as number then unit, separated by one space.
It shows 6 V
